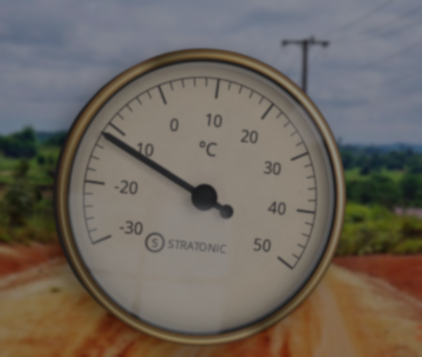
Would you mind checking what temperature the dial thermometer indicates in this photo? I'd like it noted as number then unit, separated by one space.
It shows -12 °C
